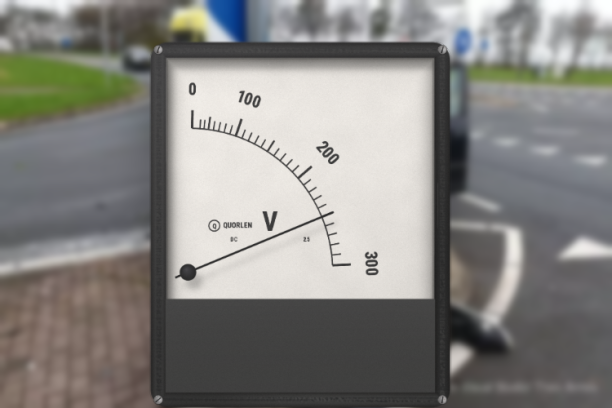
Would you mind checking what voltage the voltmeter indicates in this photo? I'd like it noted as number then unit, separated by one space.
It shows 250 V
